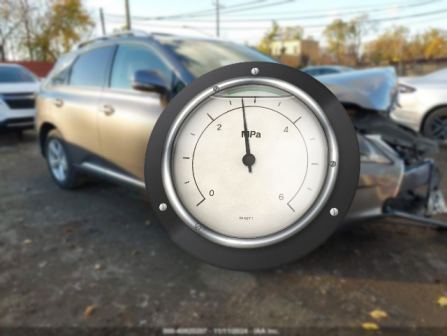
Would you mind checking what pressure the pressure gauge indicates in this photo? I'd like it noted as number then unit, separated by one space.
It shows 2.75 MPa
